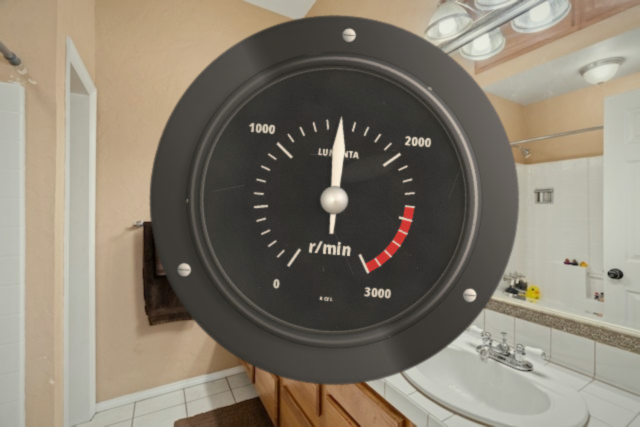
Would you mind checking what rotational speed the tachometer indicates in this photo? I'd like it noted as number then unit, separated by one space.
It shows 1500 rpm
